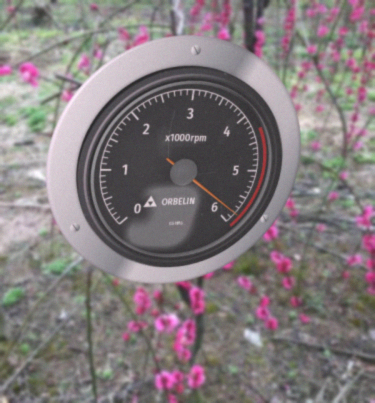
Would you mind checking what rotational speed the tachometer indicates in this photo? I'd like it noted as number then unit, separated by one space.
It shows 5800 rpm
